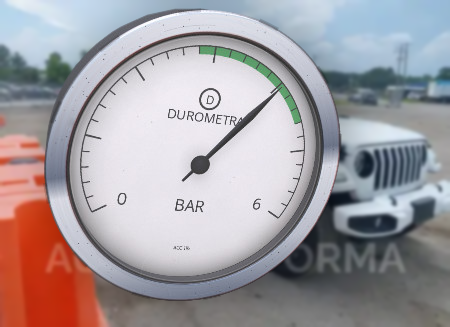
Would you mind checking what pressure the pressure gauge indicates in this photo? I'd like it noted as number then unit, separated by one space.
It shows 4 bar
